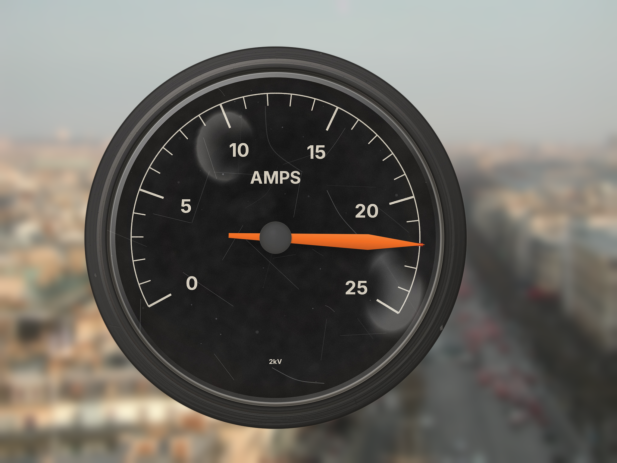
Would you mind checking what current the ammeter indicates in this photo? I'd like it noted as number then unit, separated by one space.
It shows 22 A
